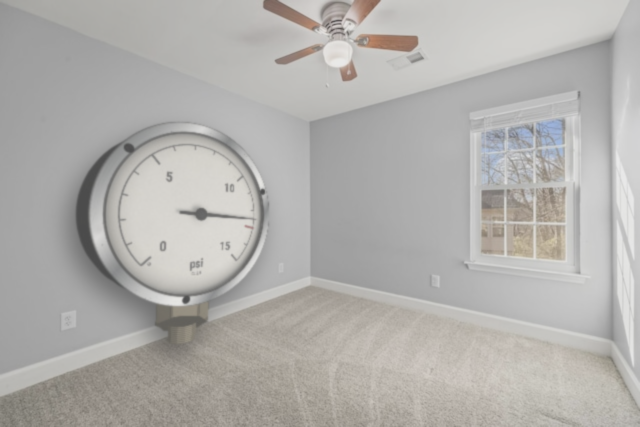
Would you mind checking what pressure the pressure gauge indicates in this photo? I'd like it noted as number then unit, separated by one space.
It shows 12.5 psi
